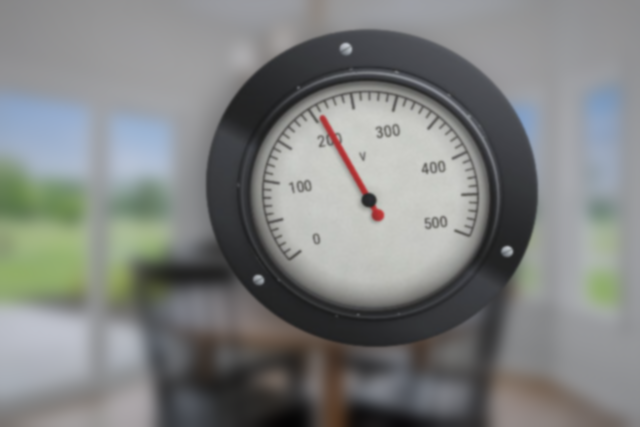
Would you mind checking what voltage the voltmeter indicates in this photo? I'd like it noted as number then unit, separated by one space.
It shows 210 V
